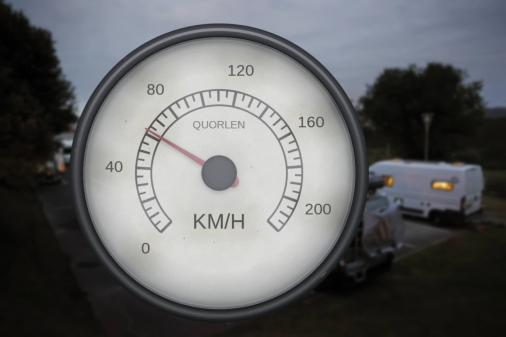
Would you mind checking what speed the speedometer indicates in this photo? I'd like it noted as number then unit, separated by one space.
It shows 62.5 km/h
